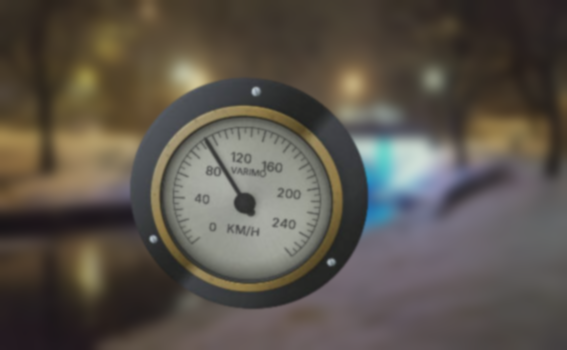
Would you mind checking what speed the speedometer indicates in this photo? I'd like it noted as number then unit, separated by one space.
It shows 95 km/h
